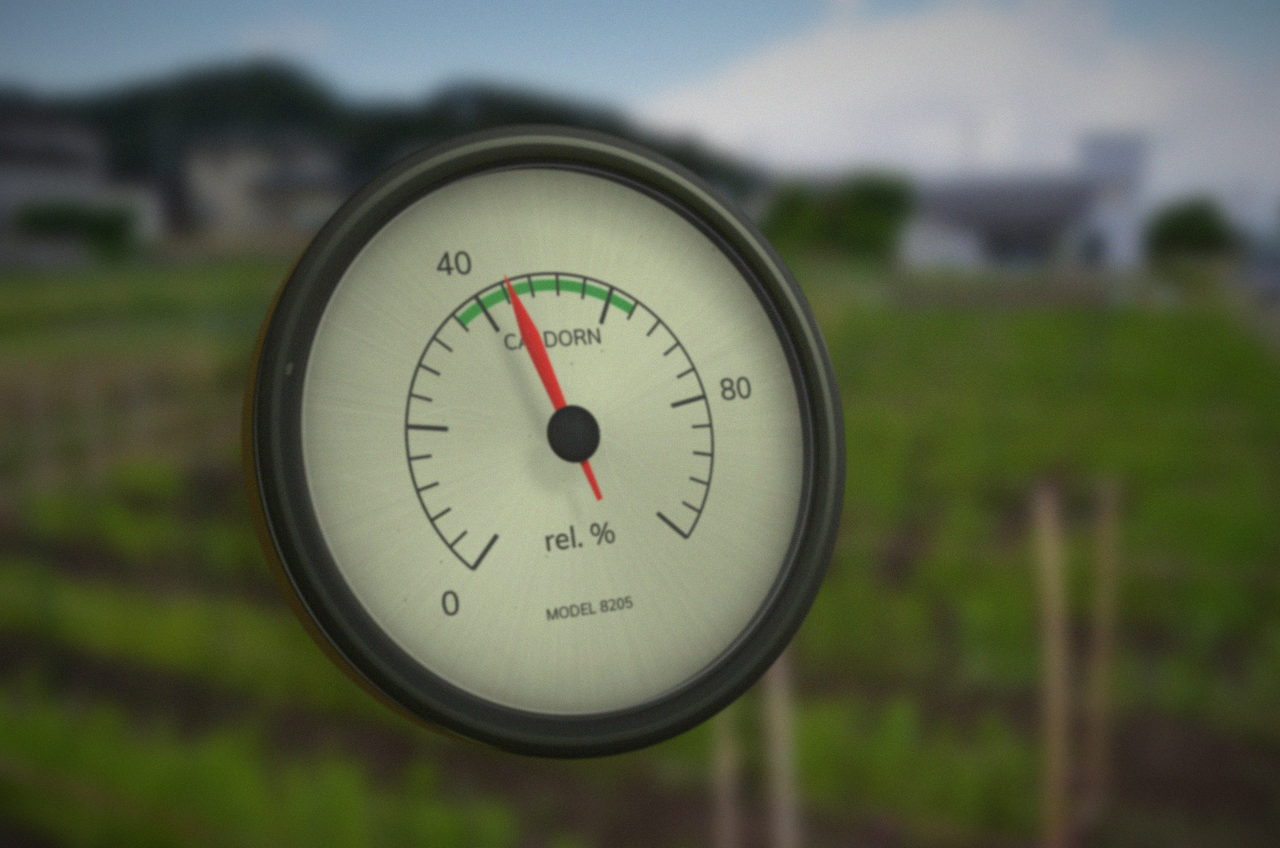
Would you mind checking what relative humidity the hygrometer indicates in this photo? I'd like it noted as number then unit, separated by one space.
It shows 44 %
